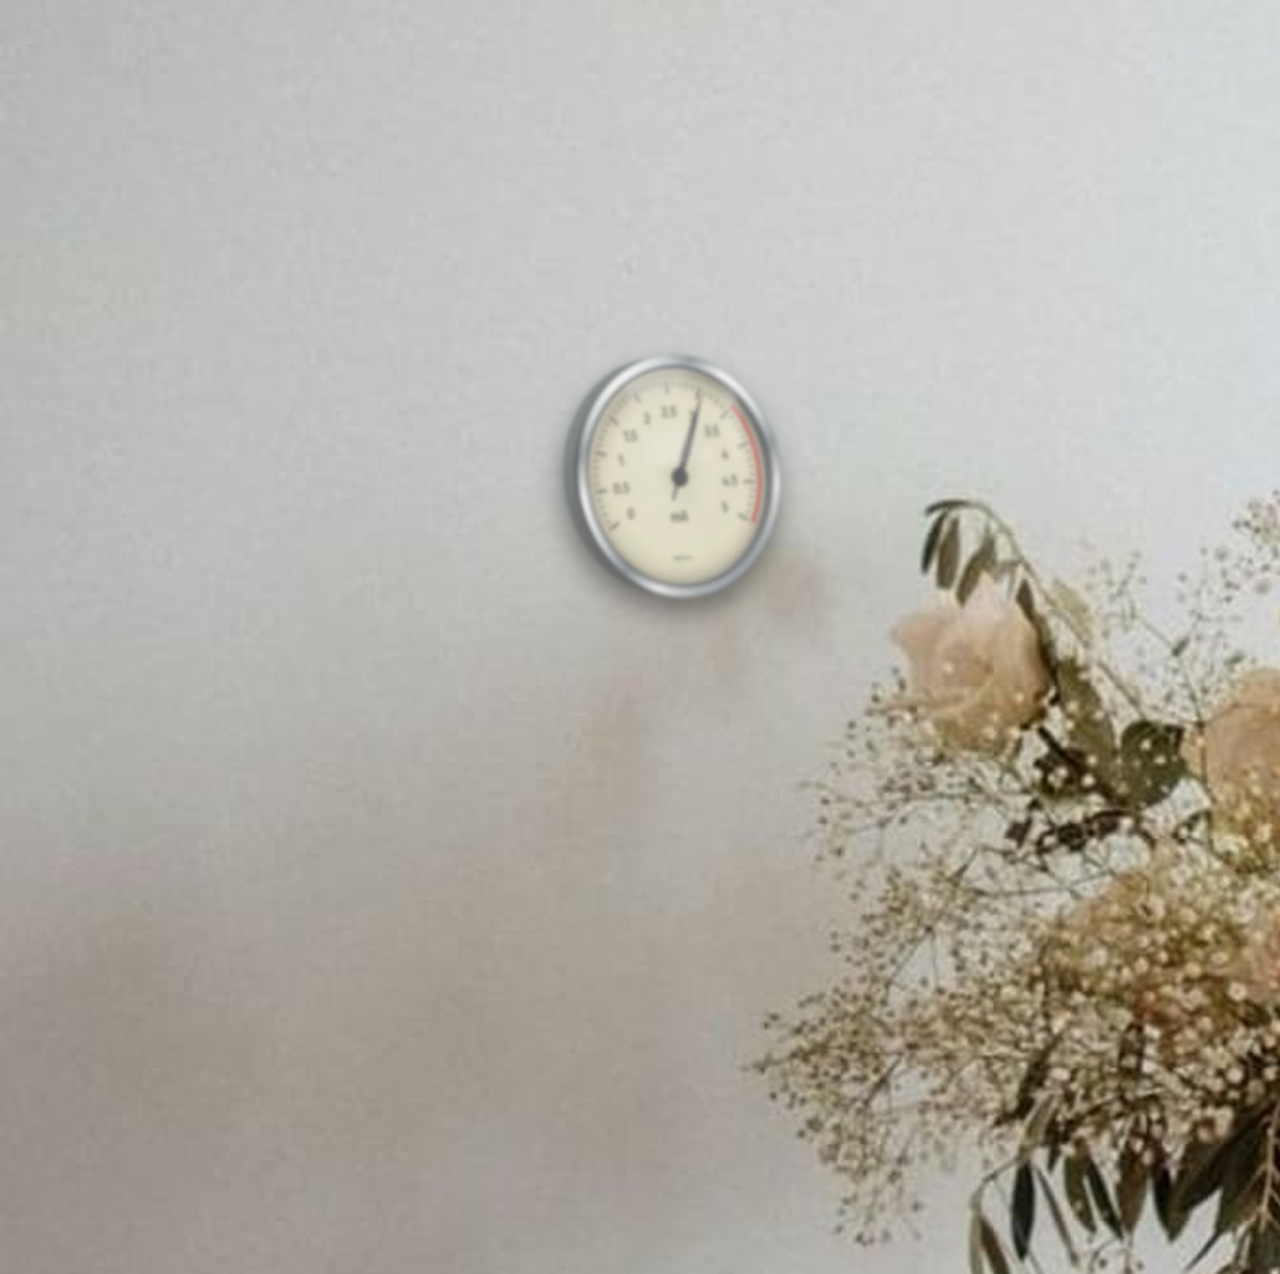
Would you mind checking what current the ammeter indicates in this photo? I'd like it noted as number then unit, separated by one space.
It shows 3 mA
